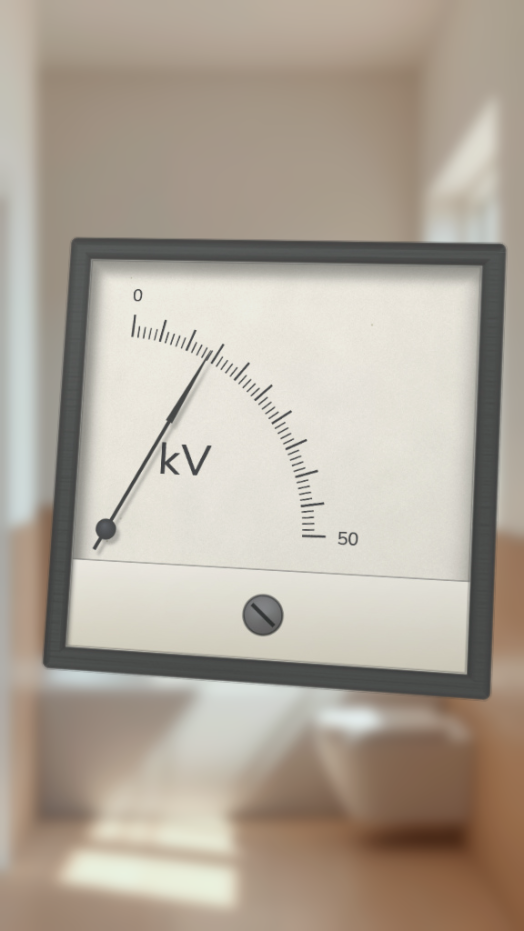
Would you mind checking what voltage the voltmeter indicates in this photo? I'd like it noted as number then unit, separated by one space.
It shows 14 kV
